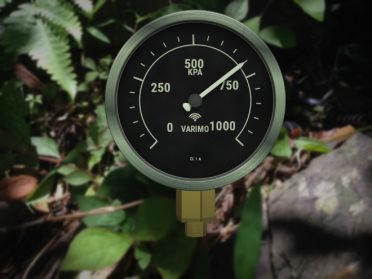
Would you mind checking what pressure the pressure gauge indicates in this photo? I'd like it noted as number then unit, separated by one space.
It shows 700 kPa
